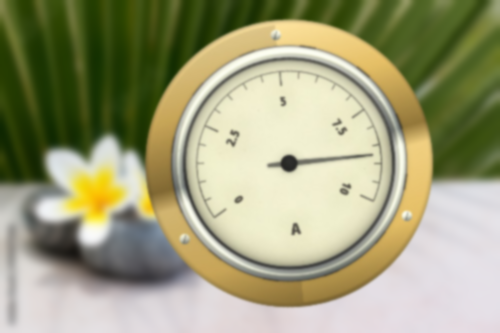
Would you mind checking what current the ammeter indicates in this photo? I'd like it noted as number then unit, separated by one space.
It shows 8.75 A
